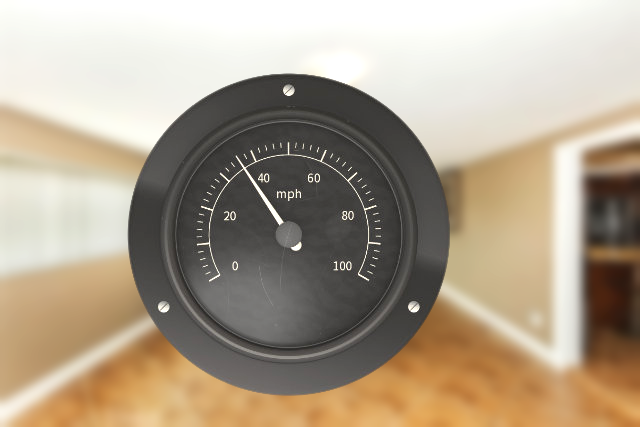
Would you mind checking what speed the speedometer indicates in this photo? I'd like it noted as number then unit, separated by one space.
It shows 36 mph
